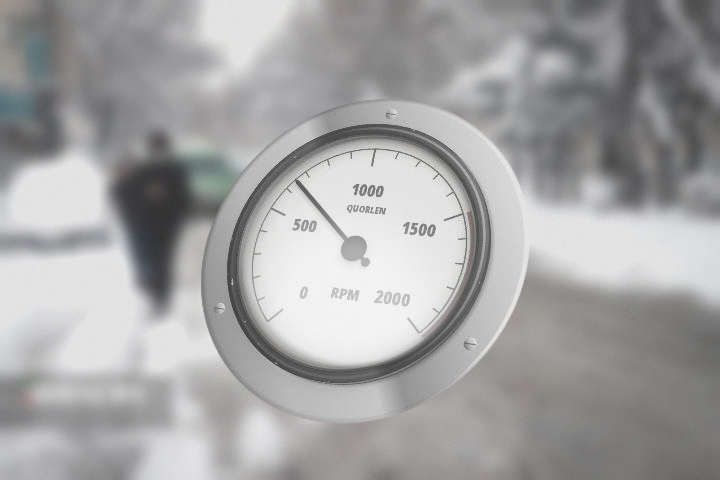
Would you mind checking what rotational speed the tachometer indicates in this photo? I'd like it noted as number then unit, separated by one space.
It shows 650 rpm
